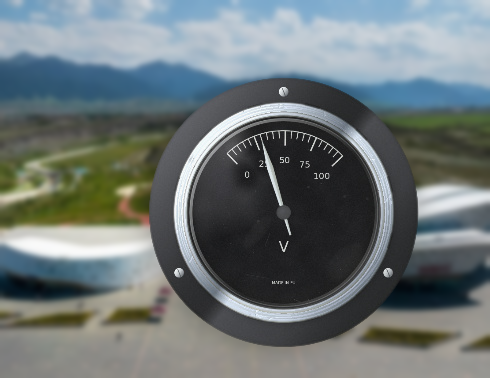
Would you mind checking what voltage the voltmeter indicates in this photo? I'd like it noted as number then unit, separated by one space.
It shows 30 V
